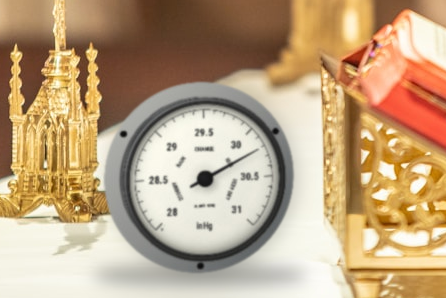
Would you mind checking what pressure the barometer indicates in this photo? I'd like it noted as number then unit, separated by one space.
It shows 30.2 inHg
